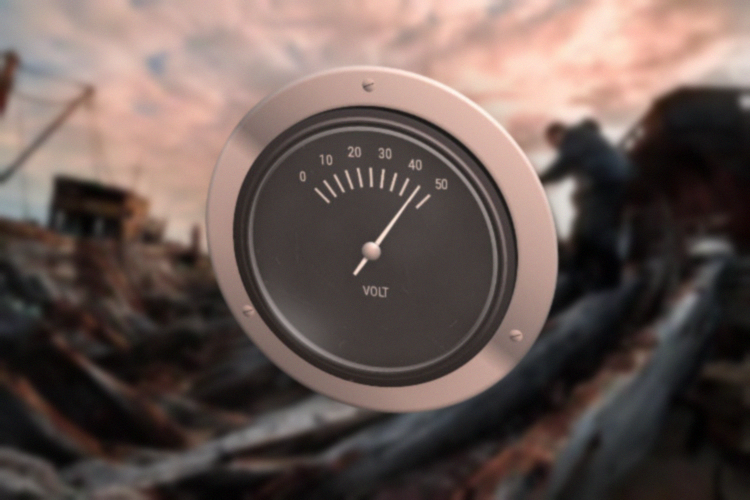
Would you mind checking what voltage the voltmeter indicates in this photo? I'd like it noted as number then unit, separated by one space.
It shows 45 V
